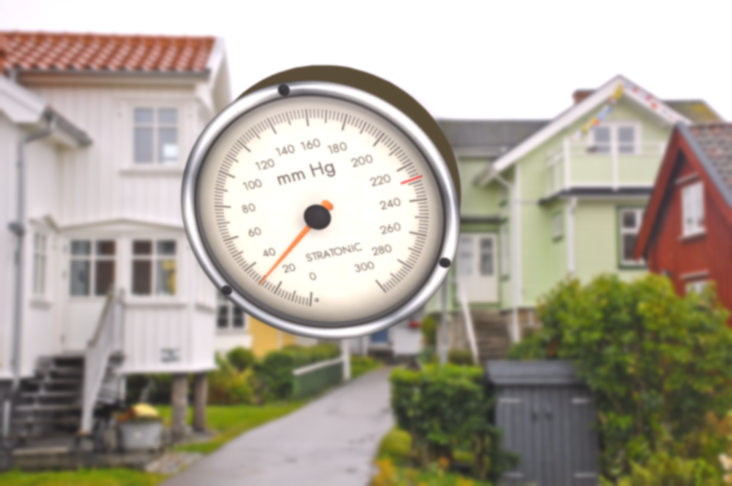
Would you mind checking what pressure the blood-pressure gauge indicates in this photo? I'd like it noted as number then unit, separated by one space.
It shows 30 mmHg
